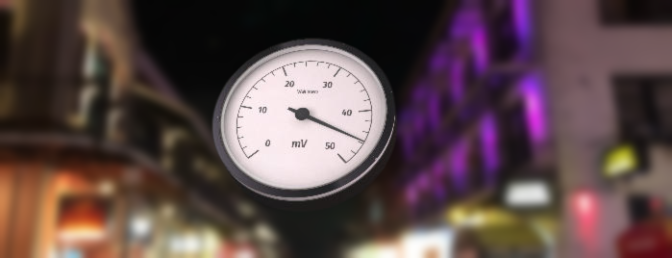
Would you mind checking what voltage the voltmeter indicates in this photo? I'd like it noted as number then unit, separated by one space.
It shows 46 mV
